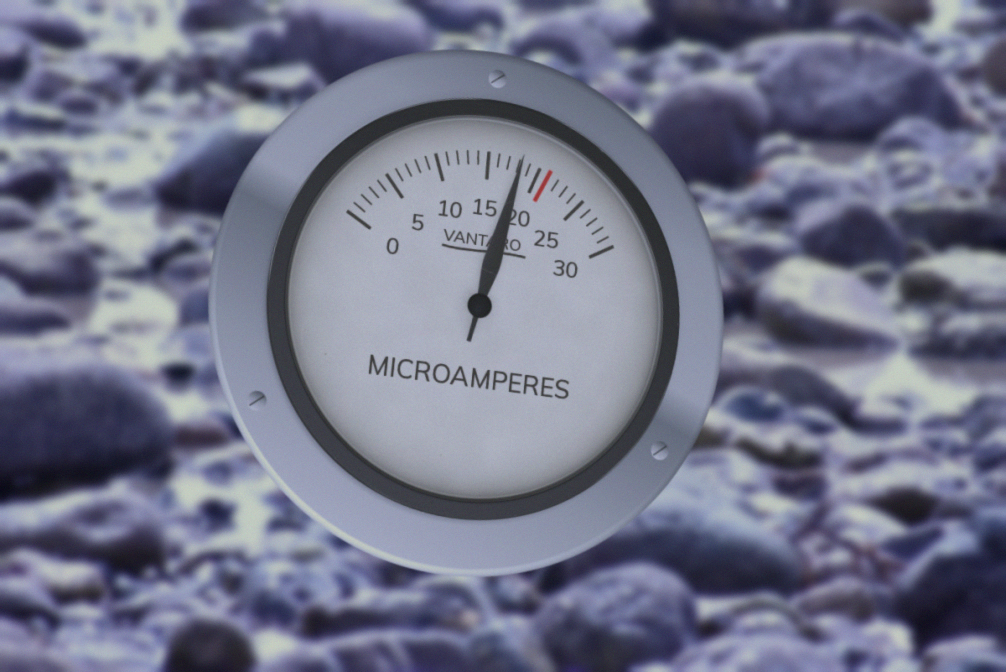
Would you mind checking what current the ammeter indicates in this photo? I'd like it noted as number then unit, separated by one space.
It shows 18 µA
